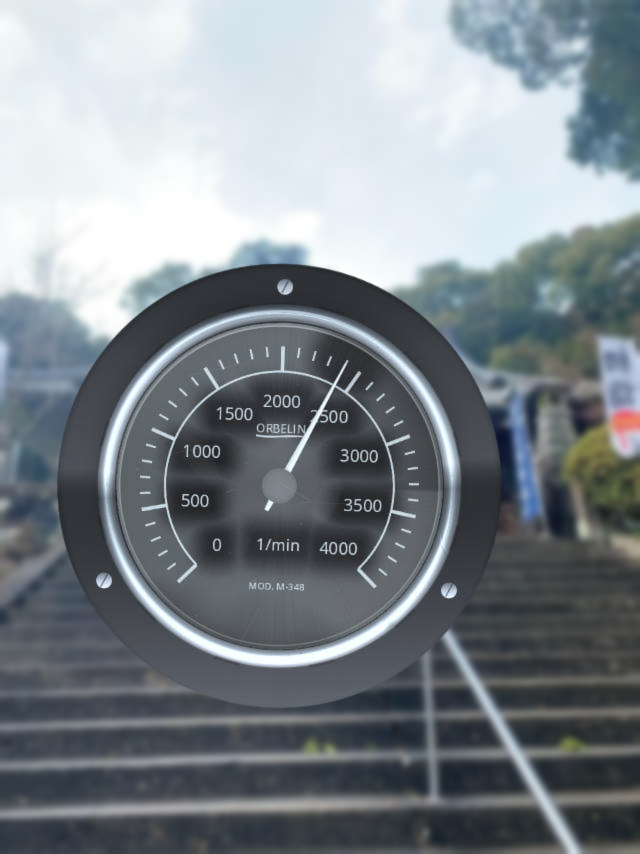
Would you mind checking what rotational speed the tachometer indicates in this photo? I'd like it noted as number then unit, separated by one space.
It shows 2400 rpm
